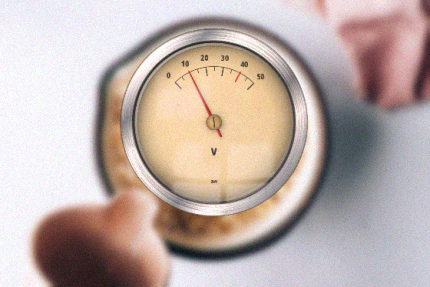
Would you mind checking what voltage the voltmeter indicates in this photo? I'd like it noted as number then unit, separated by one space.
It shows 10 V
